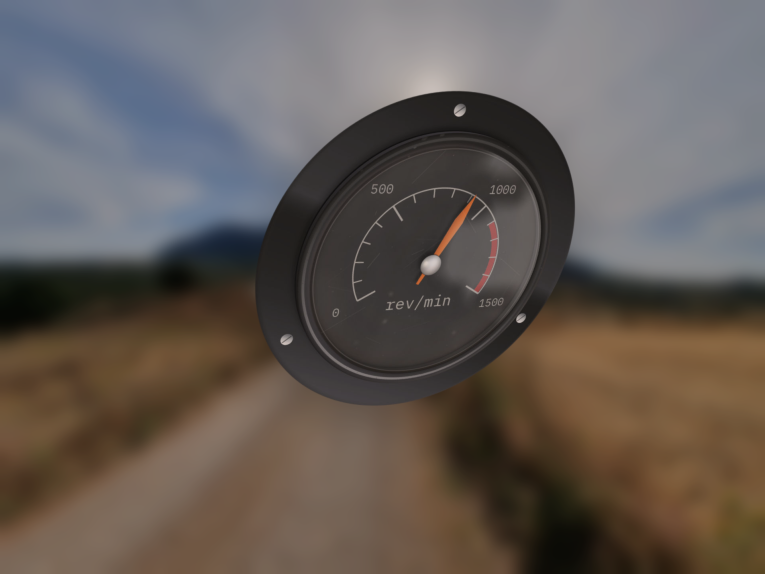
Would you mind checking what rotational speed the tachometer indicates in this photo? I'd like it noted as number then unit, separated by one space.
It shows 900 rpm
